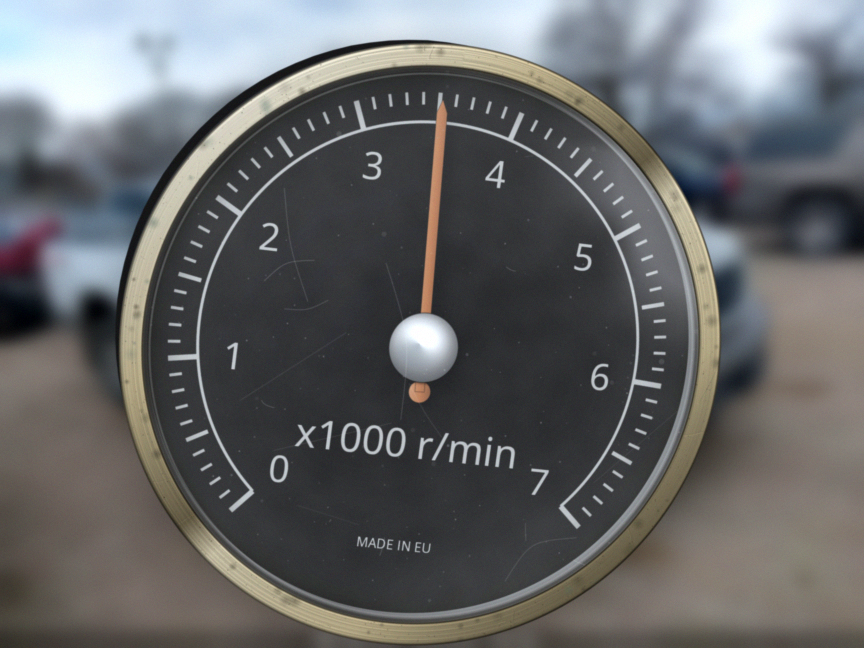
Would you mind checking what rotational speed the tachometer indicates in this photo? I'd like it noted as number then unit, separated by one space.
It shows 3500 rpm
